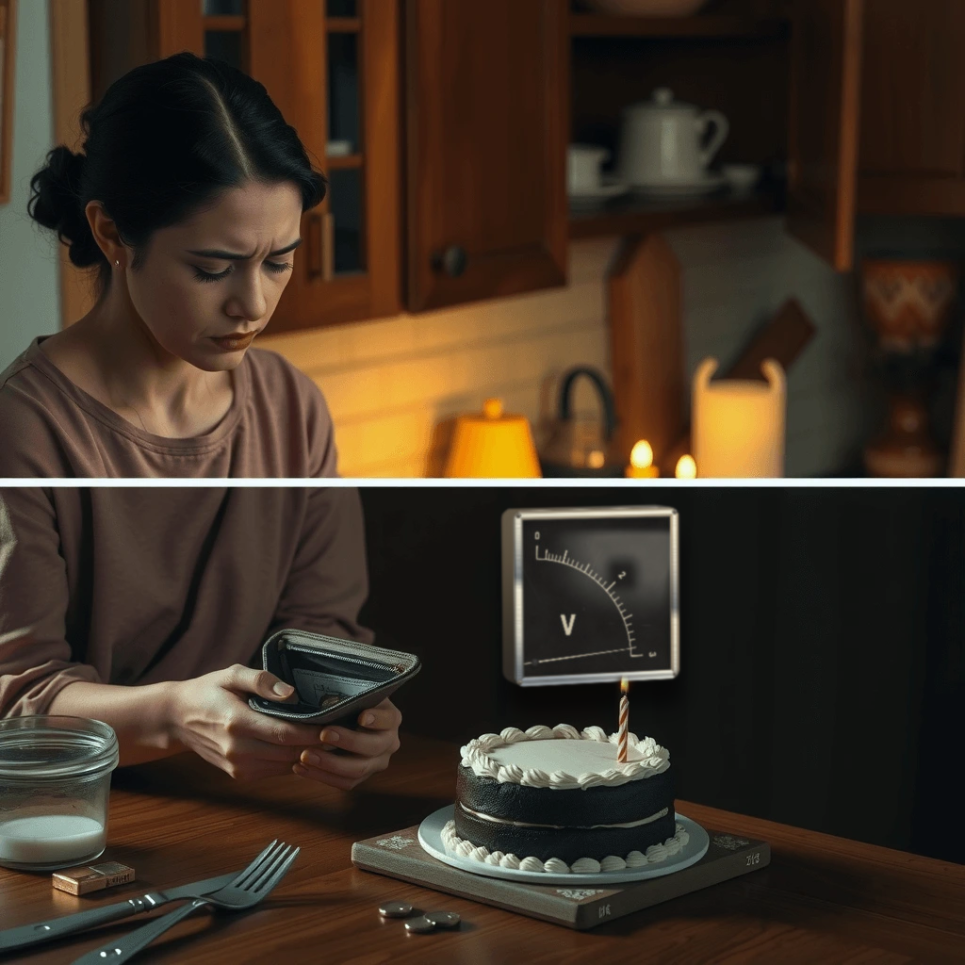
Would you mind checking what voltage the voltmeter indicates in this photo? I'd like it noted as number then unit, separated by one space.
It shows 2.9 V
